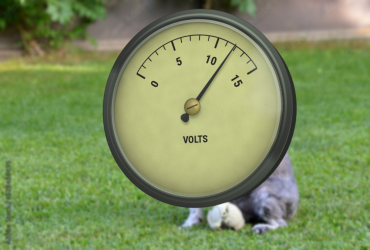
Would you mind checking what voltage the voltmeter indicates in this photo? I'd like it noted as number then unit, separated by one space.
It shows 12 V
